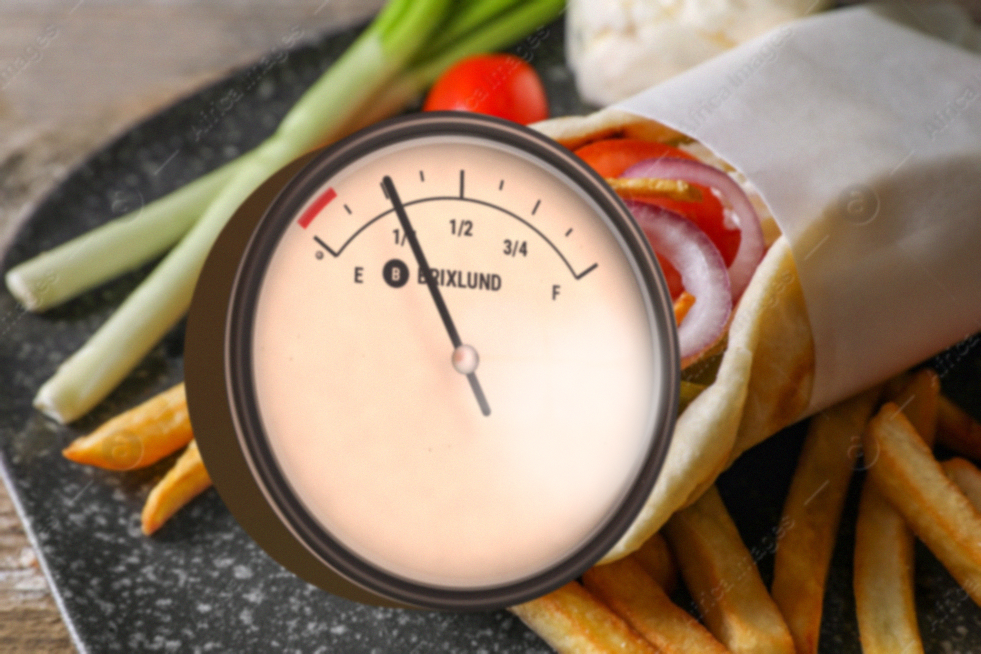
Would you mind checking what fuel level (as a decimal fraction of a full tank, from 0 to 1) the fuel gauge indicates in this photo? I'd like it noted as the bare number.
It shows 0.25
